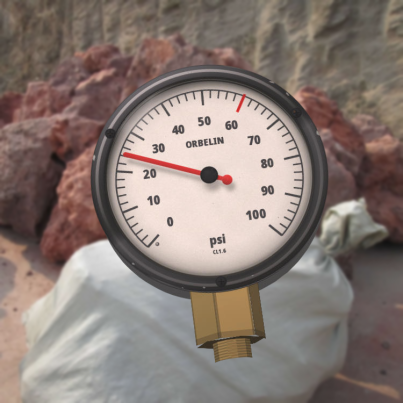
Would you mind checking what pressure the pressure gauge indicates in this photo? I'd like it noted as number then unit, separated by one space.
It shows 24 psi
